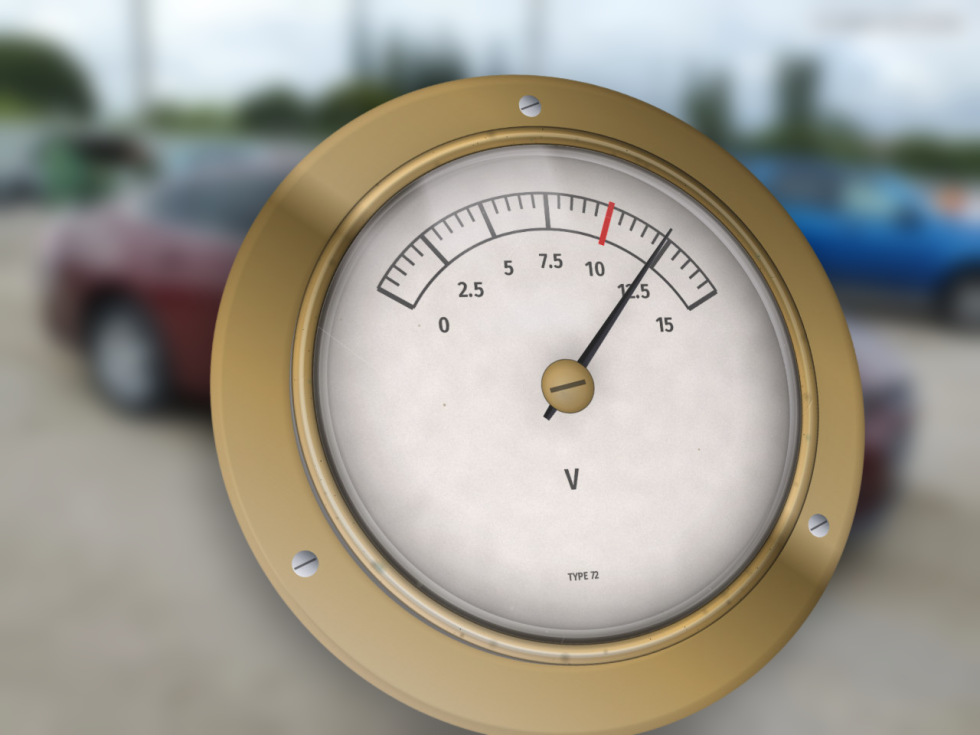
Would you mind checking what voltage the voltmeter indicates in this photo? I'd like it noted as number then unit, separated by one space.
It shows 12.25 V
